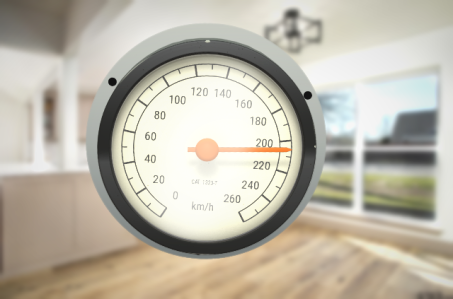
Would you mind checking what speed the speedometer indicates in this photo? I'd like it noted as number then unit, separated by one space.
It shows 205 km/h
